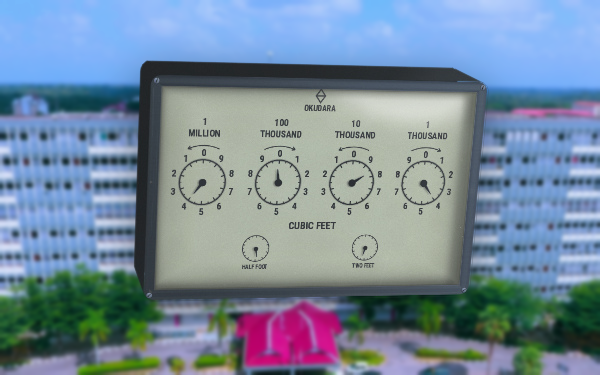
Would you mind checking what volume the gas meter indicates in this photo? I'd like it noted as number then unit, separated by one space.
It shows 398400 ft³
